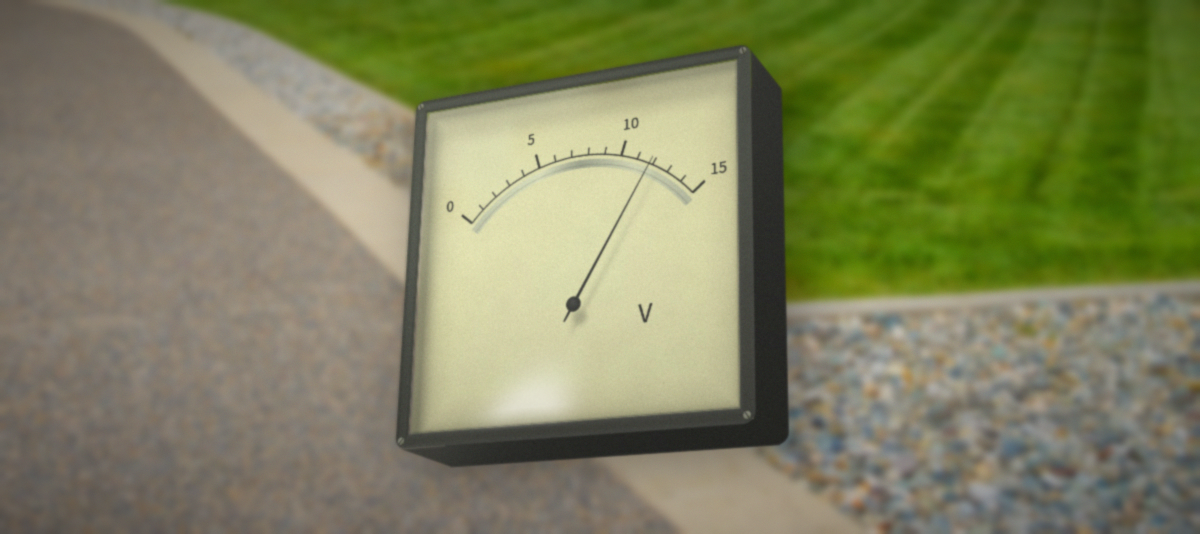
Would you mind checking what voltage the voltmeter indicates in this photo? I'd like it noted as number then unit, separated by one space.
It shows 12 V
